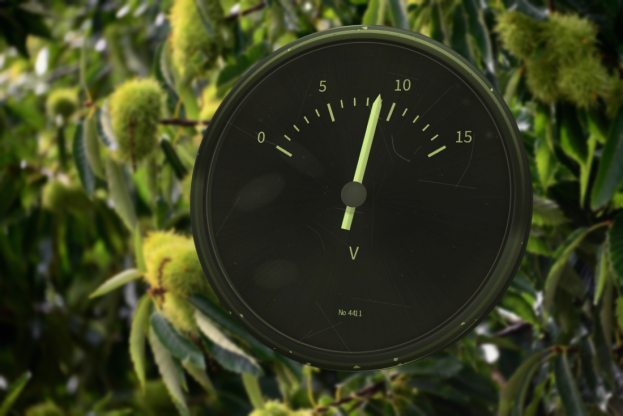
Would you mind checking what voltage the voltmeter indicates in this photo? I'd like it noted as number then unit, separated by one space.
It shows 9 V
